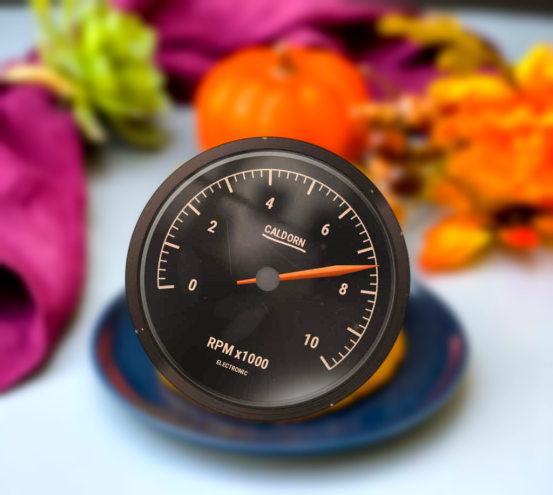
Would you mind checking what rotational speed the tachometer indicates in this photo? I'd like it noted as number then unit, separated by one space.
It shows 7400 rpm
